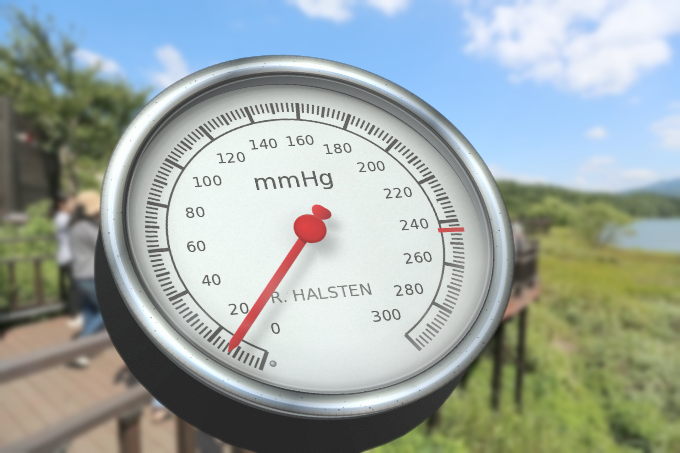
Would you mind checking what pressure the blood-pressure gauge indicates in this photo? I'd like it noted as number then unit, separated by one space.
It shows 12 mmHg
